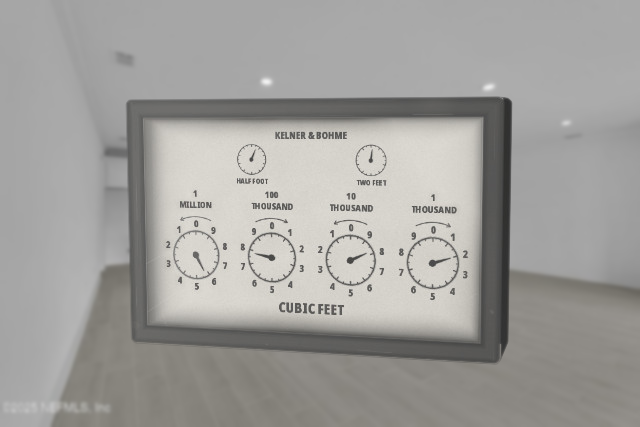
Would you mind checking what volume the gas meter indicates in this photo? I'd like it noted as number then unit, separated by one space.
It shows 578200 ft³
